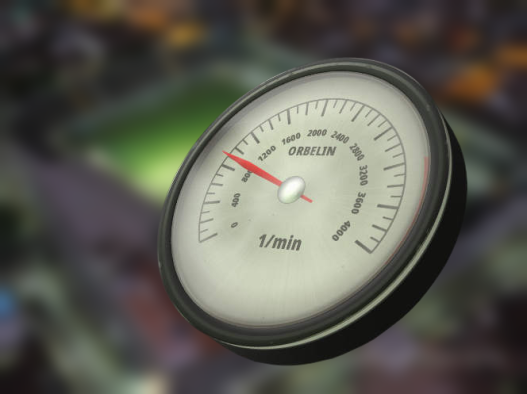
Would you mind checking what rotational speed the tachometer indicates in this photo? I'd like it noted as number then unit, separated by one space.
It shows 900 rpm
